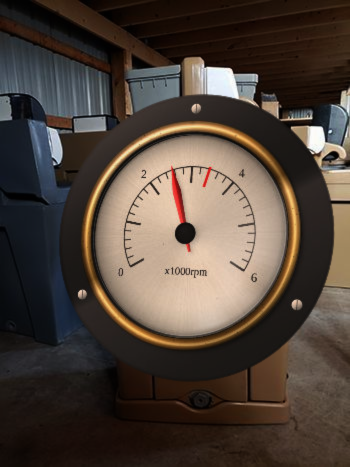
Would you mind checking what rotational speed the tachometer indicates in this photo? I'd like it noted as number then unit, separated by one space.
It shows 2600 rpm
